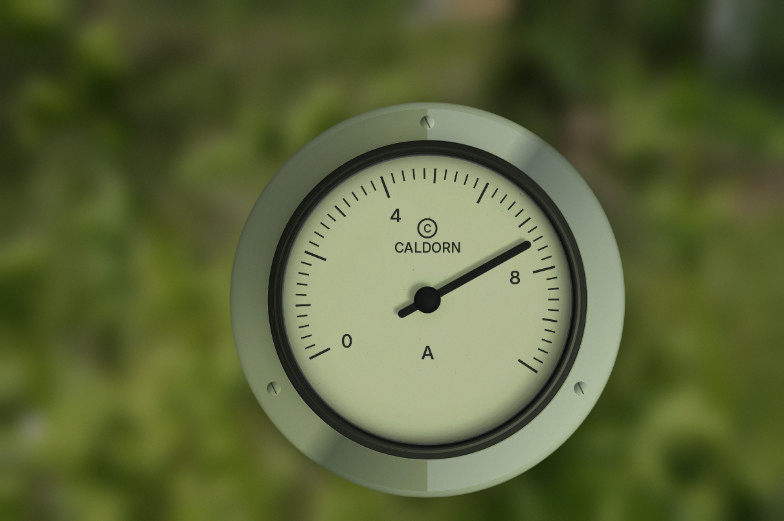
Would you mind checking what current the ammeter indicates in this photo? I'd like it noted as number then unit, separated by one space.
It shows 7.4 A
